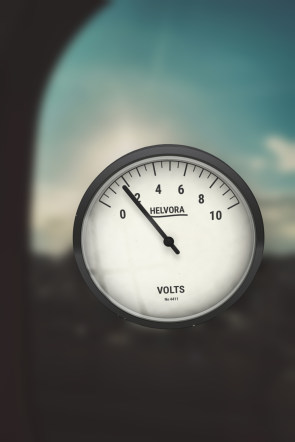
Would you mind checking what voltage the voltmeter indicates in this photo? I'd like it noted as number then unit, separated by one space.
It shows 1.75 V
